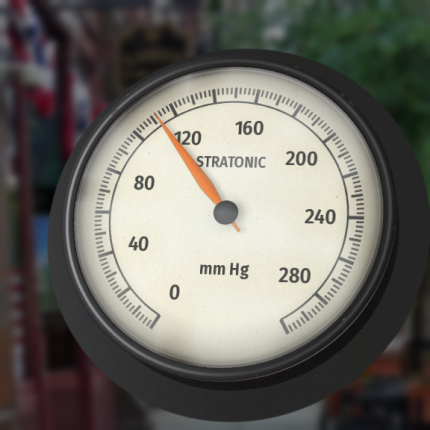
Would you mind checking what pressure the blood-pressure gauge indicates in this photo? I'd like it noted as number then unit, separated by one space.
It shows 112 mmHg
